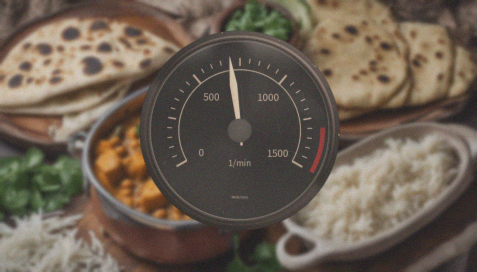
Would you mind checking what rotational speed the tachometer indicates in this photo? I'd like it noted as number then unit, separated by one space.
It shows 700 rpm
